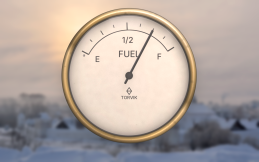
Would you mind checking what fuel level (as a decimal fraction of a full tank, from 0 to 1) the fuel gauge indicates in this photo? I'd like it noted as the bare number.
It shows 0.75
